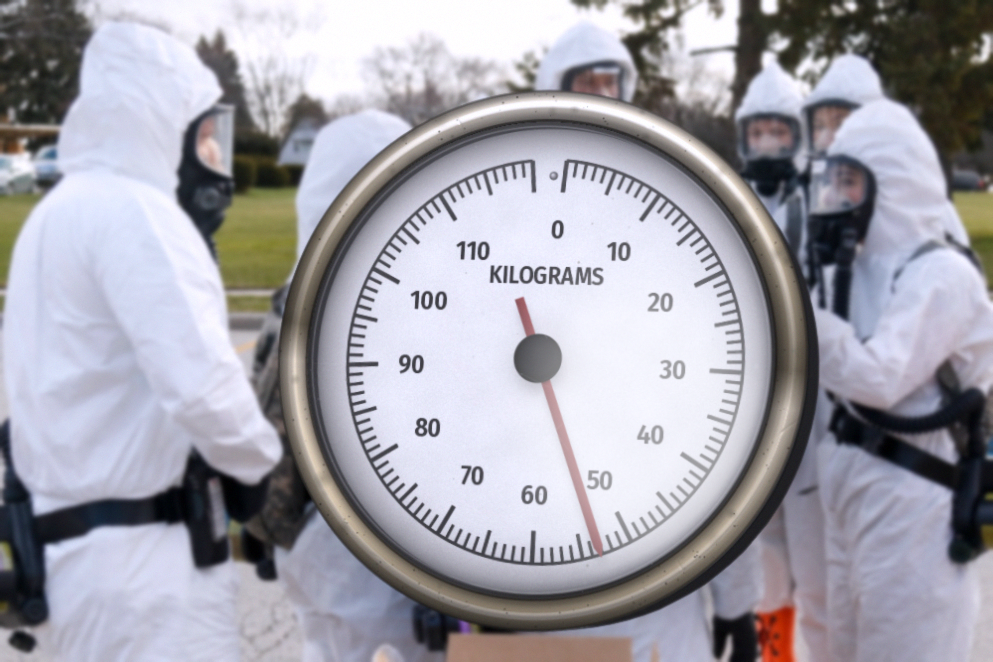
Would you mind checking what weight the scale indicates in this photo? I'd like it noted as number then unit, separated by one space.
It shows 53 kg
